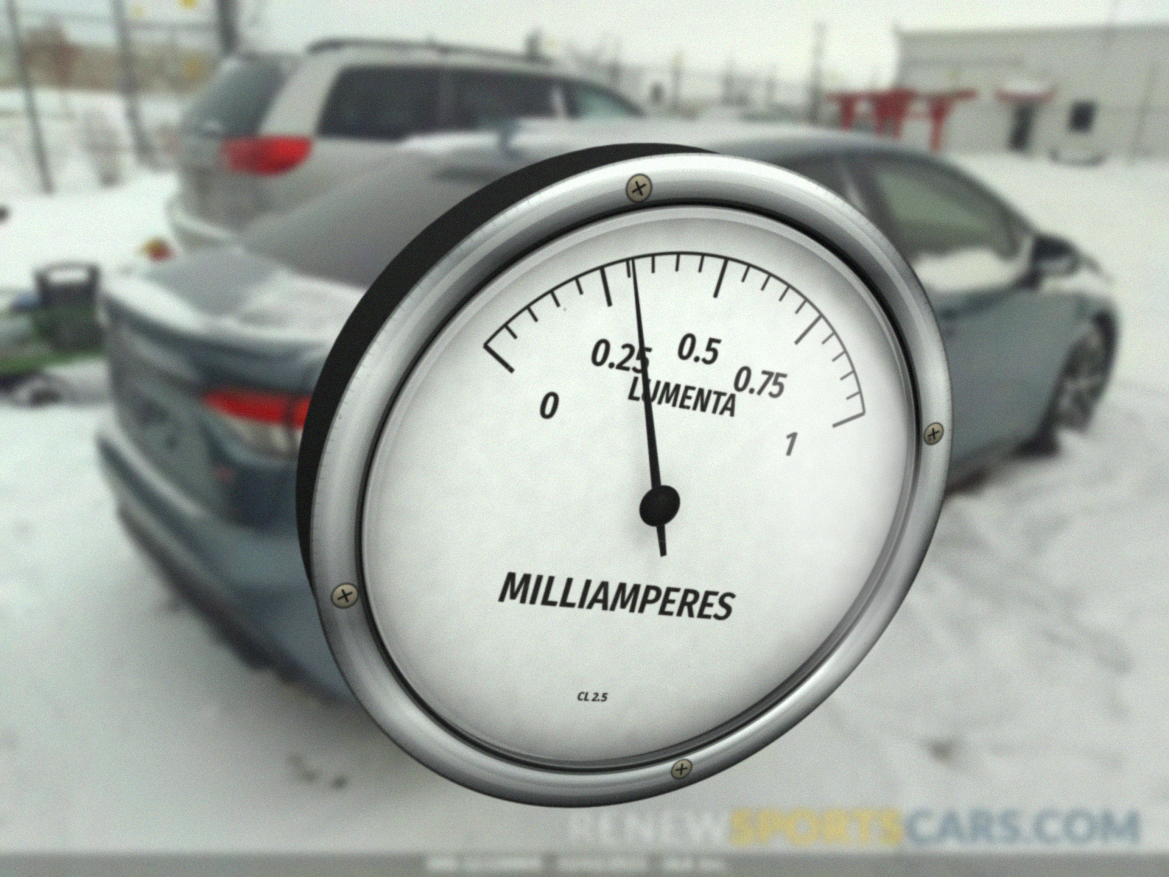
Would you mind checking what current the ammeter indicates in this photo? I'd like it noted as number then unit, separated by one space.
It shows 0.3 mA
